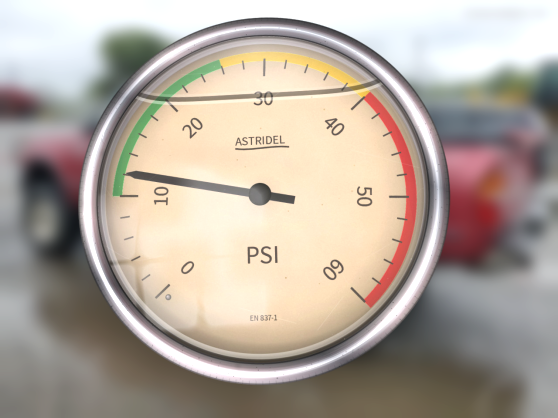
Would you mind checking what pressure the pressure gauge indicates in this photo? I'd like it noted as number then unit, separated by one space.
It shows 12 psi
